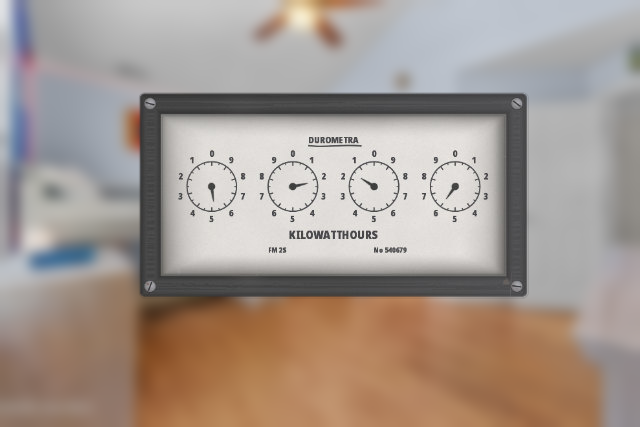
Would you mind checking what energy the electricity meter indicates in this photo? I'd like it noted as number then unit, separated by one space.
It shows 5216 kWh
